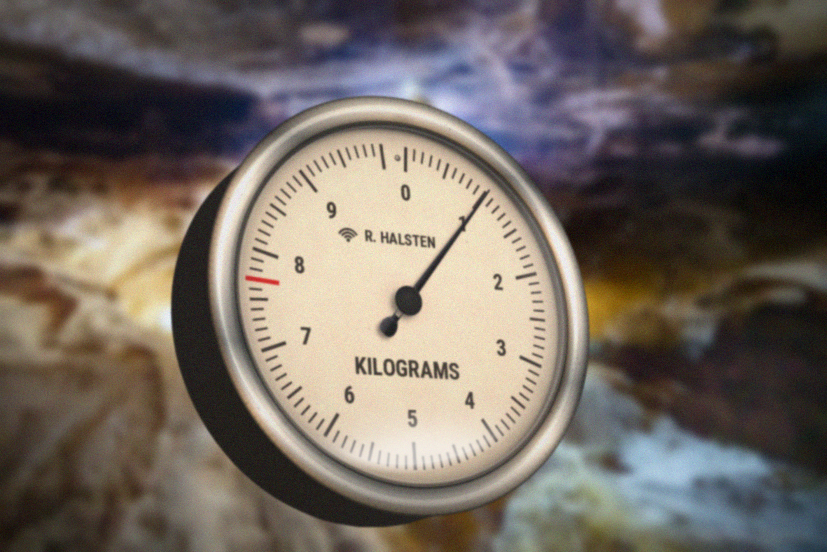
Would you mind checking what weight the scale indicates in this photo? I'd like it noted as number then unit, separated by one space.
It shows 1 kg
